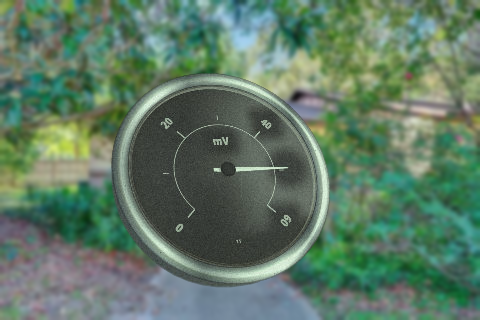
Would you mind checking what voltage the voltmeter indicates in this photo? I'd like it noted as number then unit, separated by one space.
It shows 50 mV
